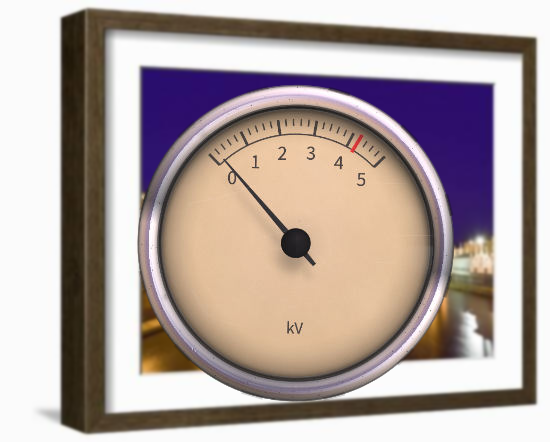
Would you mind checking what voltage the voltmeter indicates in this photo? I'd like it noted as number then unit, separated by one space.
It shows 0.2 kV
